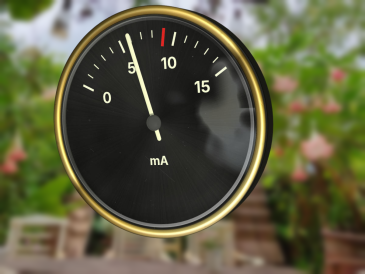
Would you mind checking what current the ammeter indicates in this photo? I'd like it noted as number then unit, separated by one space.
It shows 6 mA
